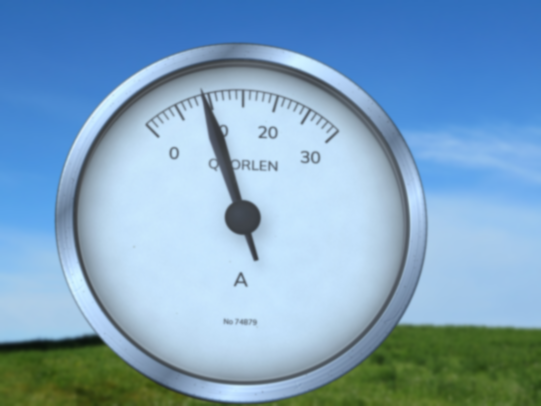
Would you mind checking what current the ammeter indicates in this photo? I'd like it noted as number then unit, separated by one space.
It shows 9 A
